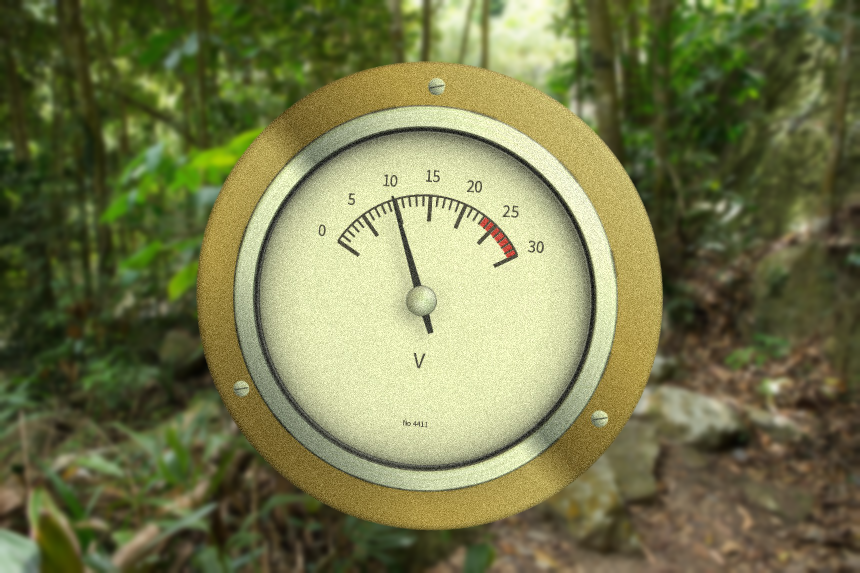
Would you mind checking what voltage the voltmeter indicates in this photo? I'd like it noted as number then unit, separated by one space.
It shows 10 V
